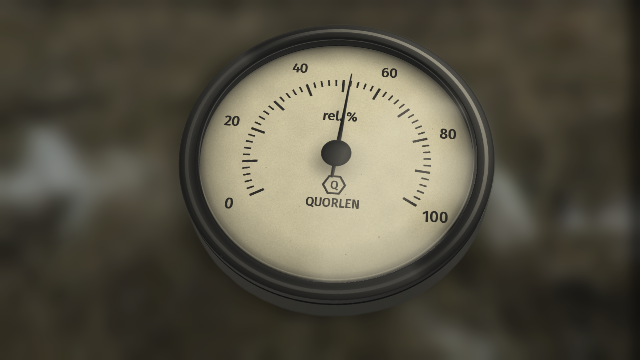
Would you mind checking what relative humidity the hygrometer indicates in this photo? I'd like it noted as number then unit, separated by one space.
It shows 52 %
